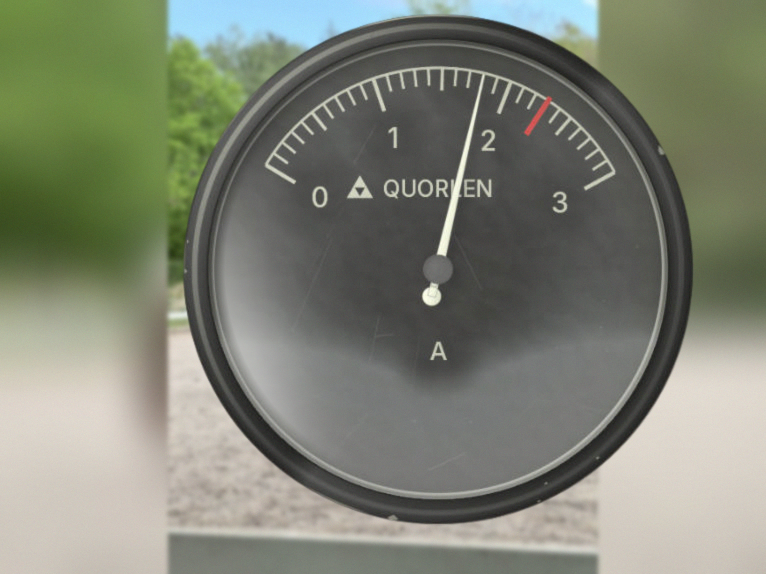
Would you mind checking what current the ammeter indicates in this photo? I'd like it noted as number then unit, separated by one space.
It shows 1.8 A
